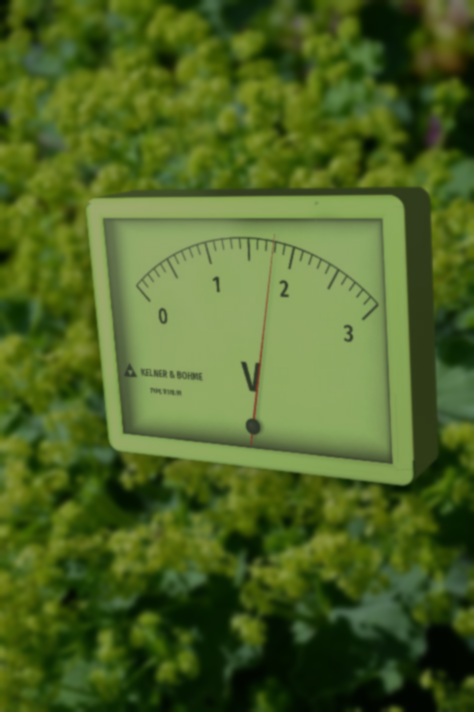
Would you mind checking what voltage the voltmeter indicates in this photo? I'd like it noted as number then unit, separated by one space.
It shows 1.8 V
